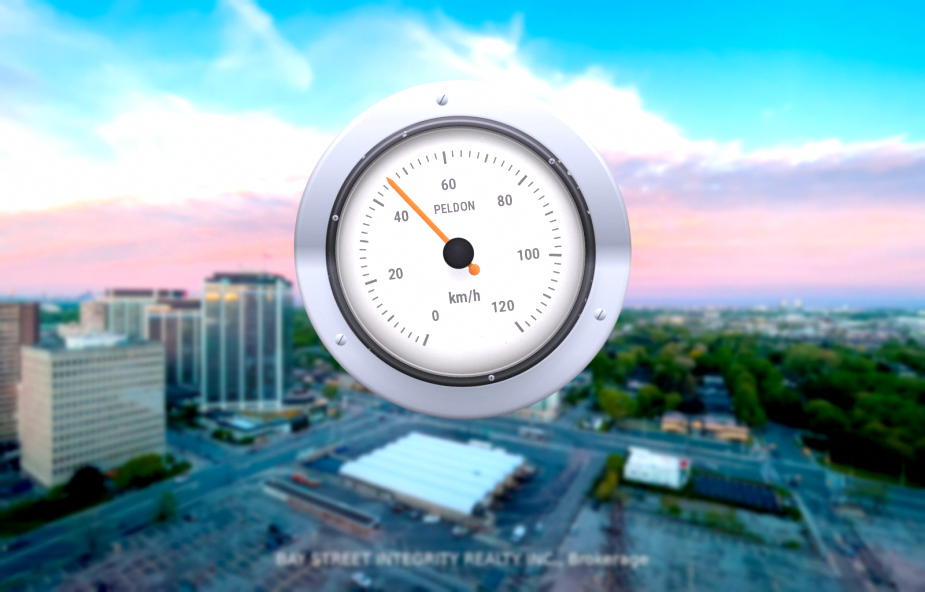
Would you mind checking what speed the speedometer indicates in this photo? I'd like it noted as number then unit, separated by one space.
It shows 46 km/h
